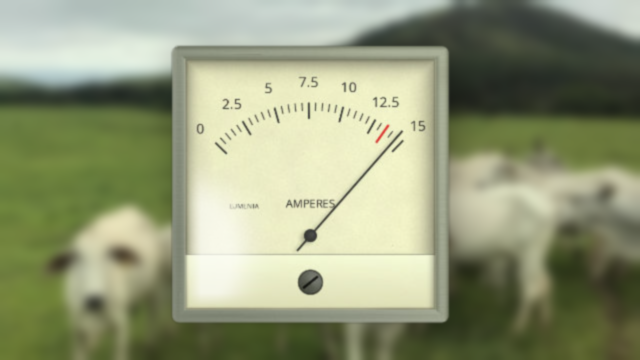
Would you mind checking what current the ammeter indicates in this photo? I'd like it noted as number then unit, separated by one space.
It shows 14.5 A
